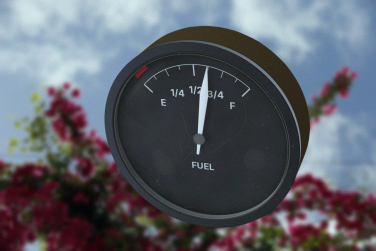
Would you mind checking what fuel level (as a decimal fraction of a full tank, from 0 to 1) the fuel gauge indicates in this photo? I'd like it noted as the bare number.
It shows 0.625
